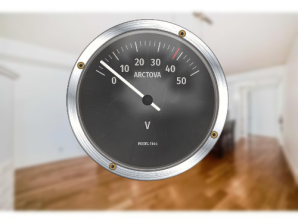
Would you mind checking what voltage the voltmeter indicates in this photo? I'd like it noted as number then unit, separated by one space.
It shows 4 V
